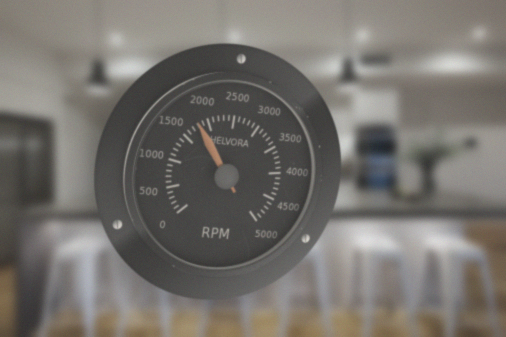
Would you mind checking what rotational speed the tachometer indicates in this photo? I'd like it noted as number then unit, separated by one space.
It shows 1800 rpm
